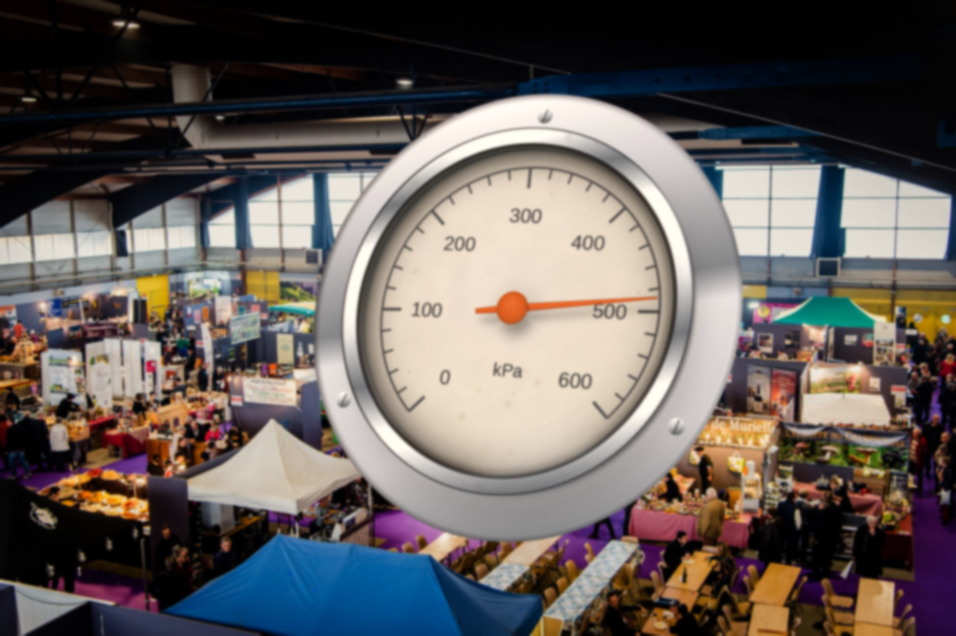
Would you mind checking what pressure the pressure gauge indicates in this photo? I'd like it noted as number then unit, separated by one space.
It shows 490 kPa
